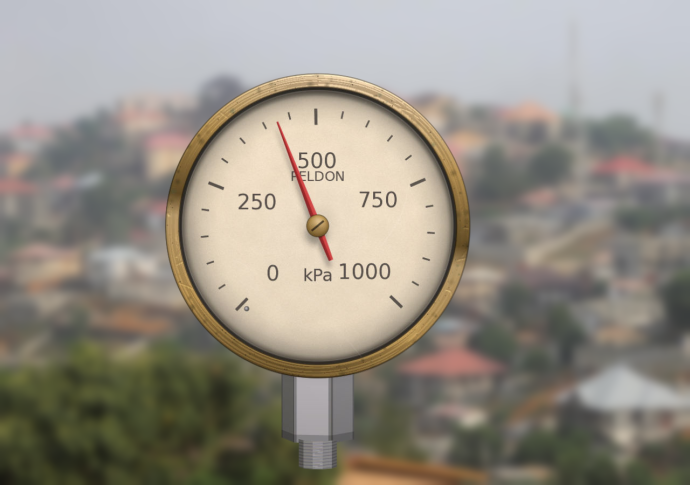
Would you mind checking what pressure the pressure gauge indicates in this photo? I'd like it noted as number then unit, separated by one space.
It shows 425 kPa
